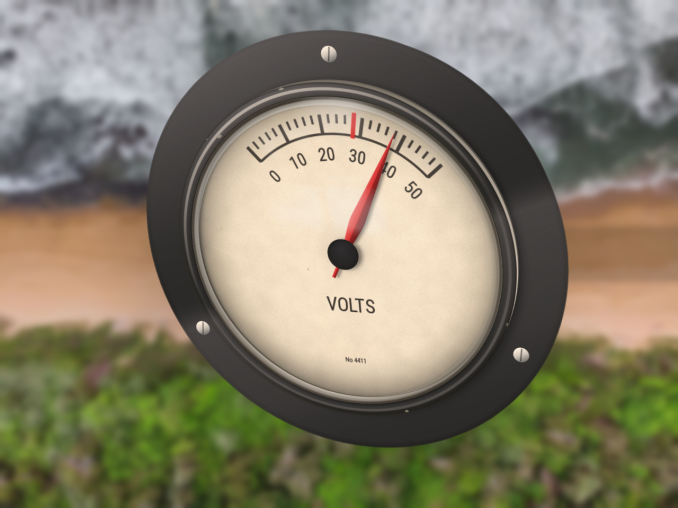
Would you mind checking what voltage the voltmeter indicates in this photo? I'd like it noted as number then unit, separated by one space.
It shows 38 V
